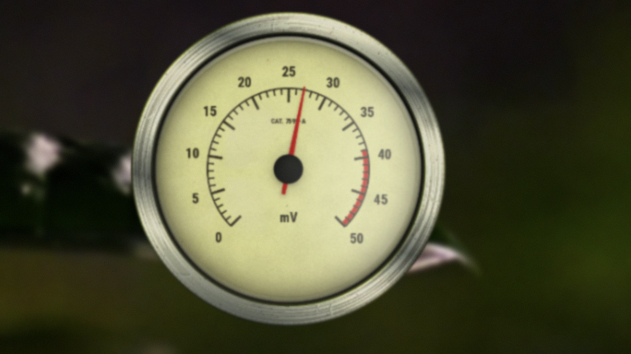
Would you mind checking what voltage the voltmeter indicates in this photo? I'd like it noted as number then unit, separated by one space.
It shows 27 mV
